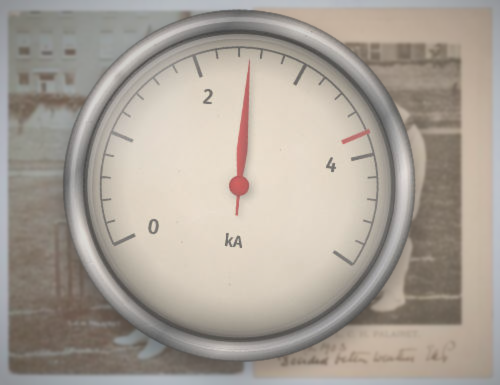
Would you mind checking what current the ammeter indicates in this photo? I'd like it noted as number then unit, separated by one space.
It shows 2.5 kA
